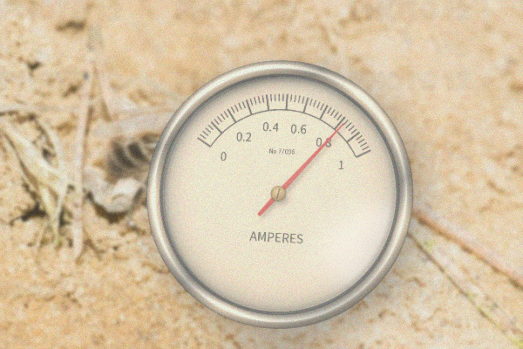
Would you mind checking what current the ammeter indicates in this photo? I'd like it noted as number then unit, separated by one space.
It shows 0.82 A
